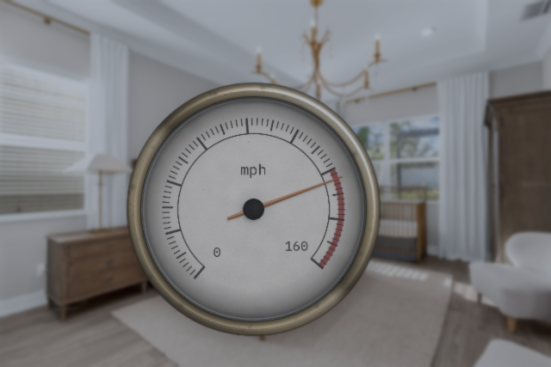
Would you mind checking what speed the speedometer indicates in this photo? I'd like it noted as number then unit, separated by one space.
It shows 124 mph
